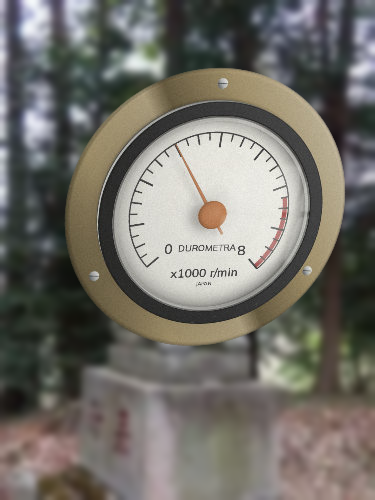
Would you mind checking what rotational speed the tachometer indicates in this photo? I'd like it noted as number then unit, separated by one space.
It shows 3000 rpm
